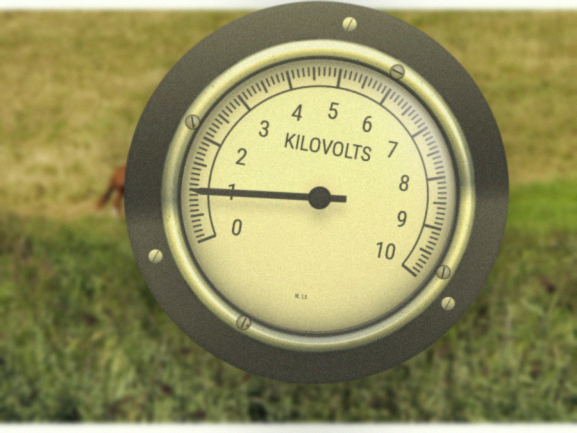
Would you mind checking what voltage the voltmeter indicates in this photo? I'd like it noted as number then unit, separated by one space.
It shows 1 kV
